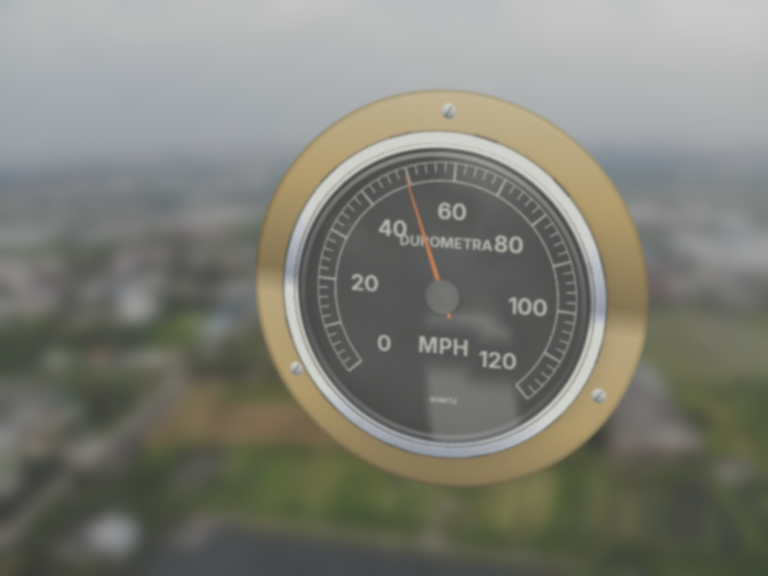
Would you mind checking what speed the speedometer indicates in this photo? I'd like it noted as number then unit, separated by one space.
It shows 50 mph
